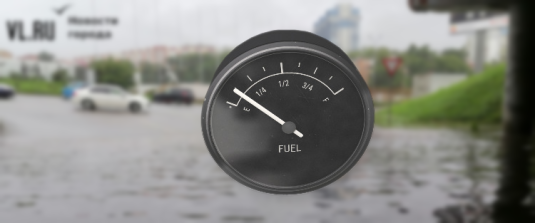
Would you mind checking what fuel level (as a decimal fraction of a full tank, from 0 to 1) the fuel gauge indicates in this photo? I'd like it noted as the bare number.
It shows 0.125
